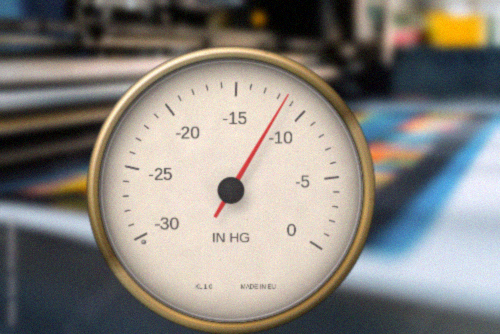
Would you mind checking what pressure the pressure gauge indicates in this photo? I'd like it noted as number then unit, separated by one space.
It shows -11.5 inHg
